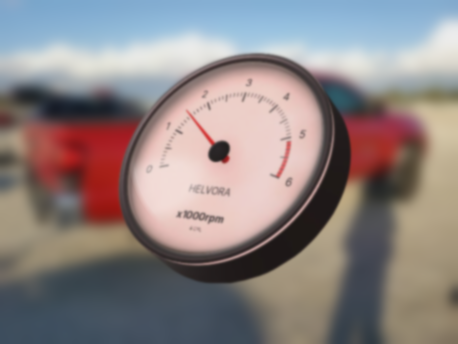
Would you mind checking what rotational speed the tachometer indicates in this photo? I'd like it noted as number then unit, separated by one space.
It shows 1500 rpm
